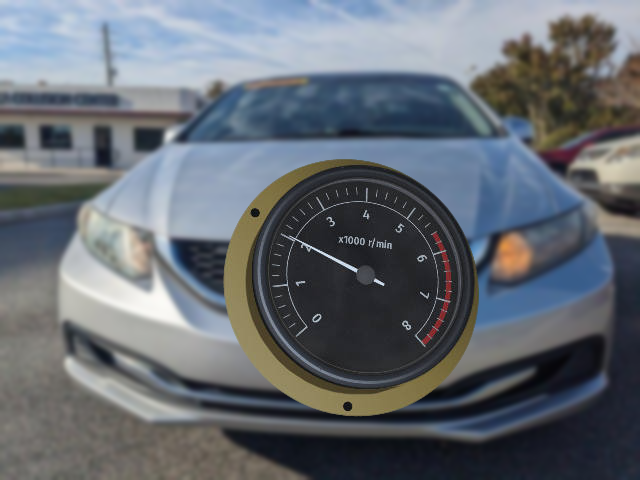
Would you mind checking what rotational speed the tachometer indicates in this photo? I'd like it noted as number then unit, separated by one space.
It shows 2000 rpm
